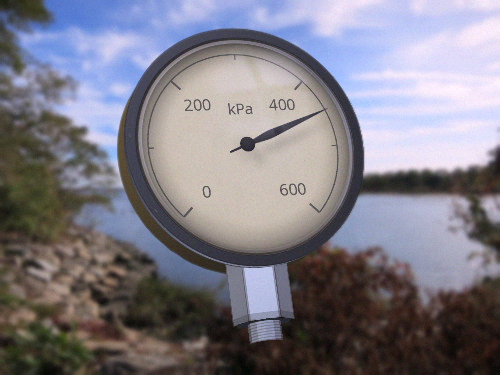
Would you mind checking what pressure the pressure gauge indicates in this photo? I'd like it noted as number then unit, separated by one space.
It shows 450 kPa
